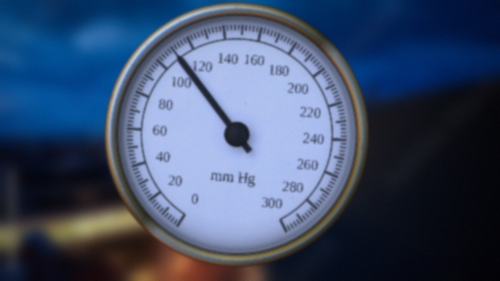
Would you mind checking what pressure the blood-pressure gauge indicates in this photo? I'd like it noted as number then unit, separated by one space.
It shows 110 mmHg
